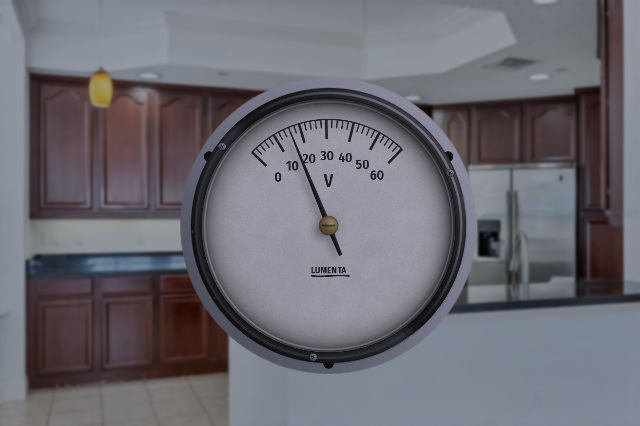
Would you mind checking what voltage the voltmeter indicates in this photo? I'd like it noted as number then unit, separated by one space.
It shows 16 V
